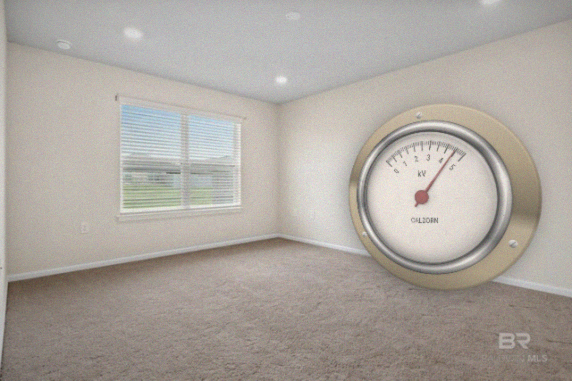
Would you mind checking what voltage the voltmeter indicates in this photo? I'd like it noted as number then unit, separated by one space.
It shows 4.5 kV
